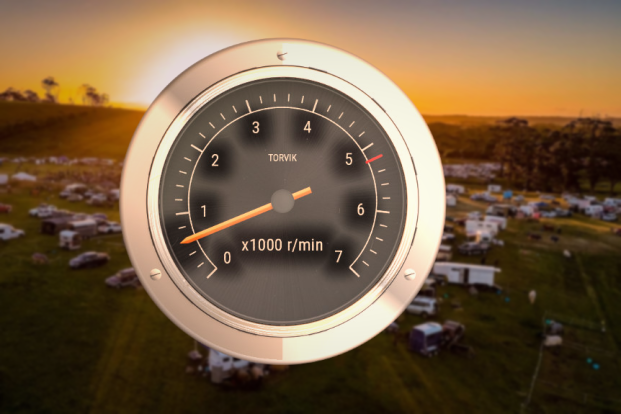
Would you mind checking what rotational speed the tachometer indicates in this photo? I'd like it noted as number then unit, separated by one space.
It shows 600 rpm
